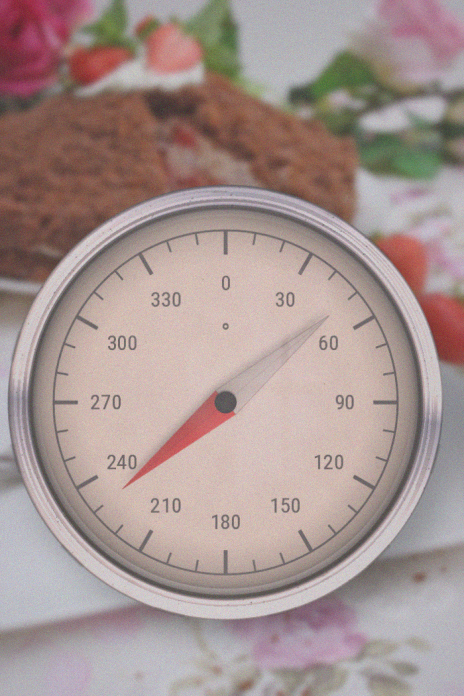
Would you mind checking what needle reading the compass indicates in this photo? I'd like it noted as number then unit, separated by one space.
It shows 230 °
